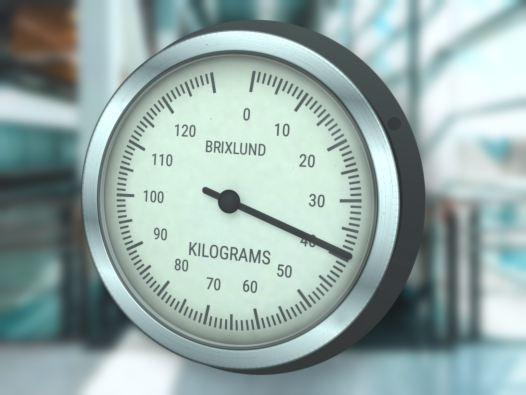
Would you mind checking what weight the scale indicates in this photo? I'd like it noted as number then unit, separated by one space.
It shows 39 kg
